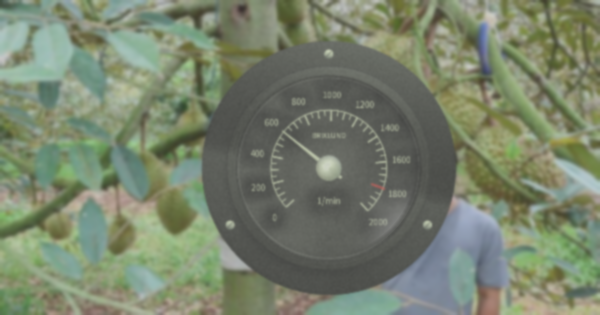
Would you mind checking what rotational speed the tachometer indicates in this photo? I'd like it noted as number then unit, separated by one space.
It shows 600 rpm
